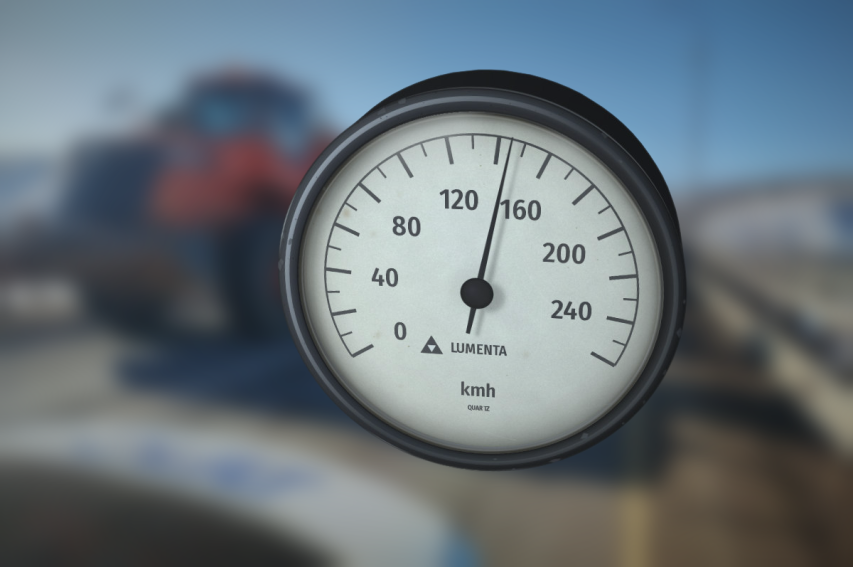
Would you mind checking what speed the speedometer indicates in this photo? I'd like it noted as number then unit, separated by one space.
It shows 145 km/h
